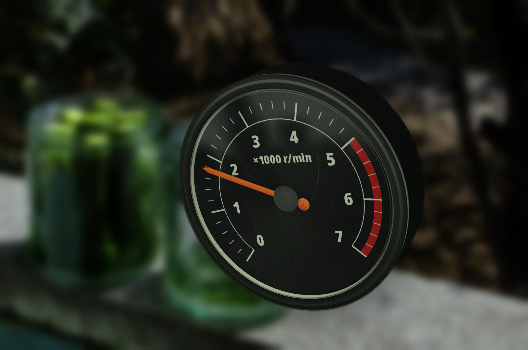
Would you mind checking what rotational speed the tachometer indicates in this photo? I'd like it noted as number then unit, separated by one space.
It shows 1800 rpm
